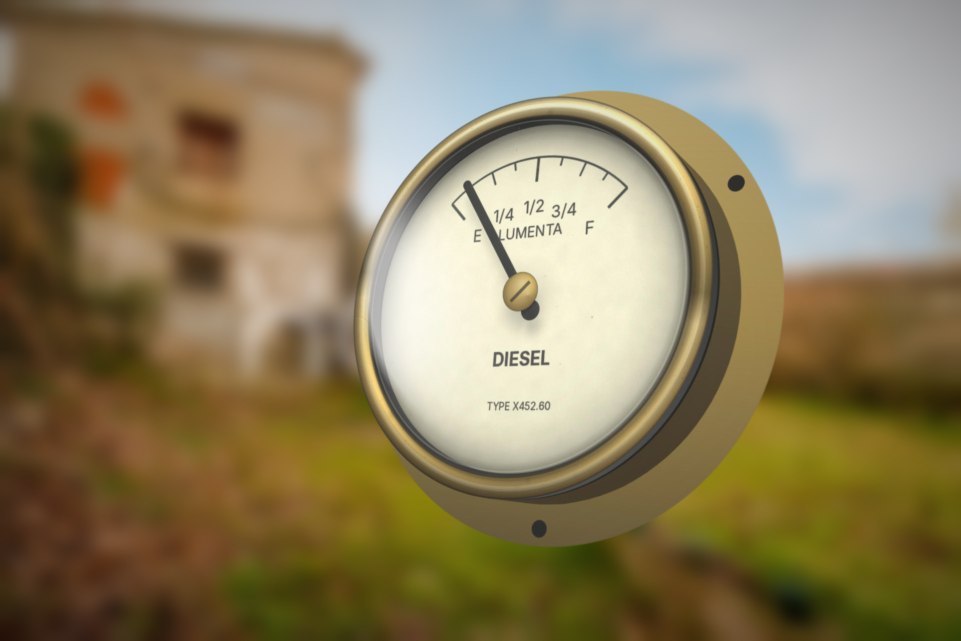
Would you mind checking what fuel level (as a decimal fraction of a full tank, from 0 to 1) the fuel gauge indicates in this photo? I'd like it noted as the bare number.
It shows 0.125
